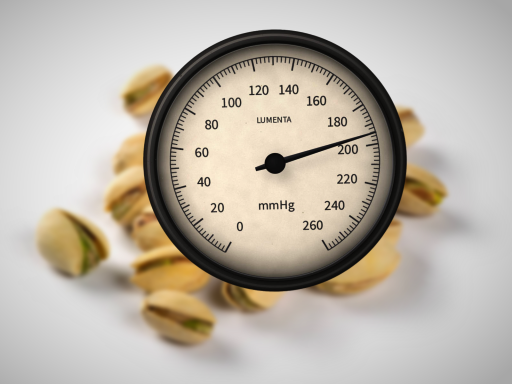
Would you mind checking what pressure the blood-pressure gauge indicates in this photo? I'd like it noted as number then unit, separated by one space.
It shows 194 mmHg
